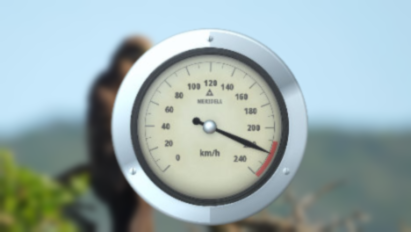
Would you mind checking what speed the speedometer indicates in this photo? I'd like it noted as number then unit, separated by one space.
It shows 220 km/h
